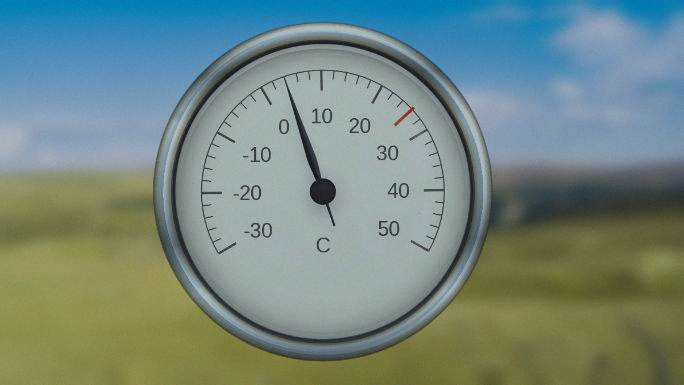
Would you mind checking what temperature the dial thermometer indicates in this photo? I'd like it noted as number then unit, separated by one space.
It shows 4 °C
